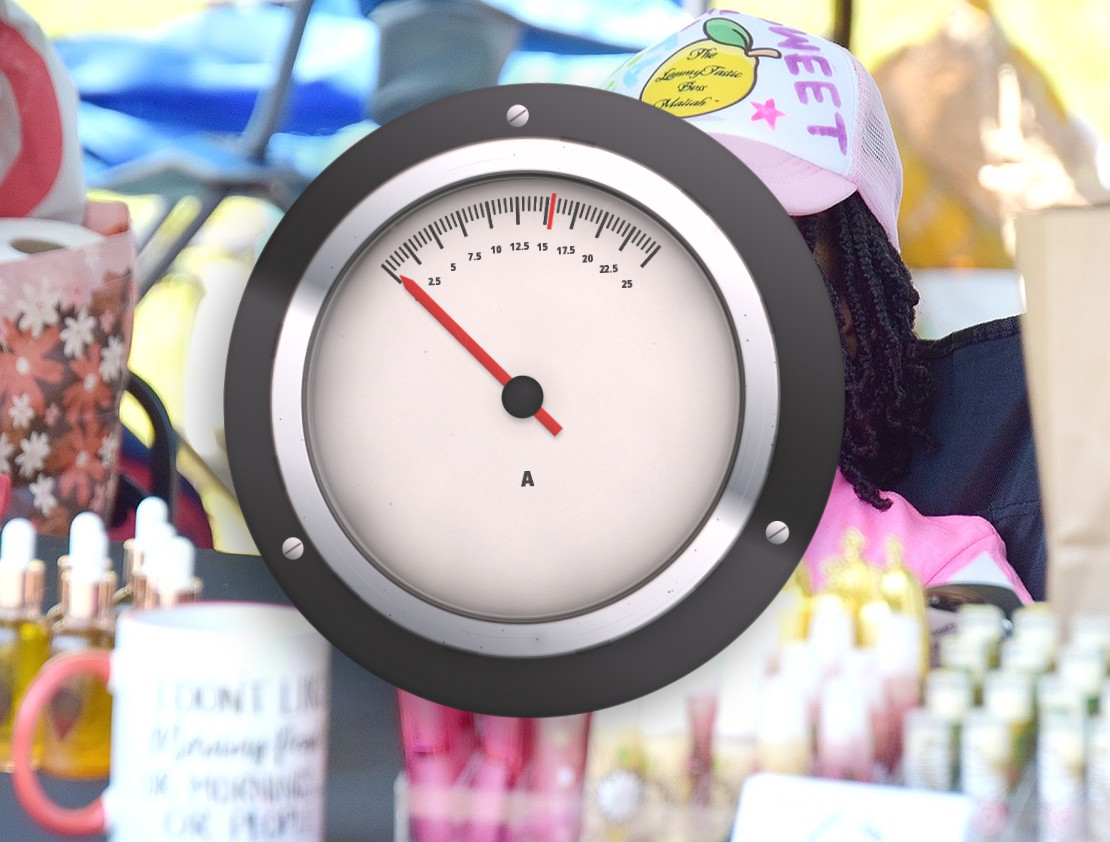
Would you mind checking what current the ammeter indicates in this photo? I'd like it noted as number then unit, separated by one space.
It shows 0.5 A
